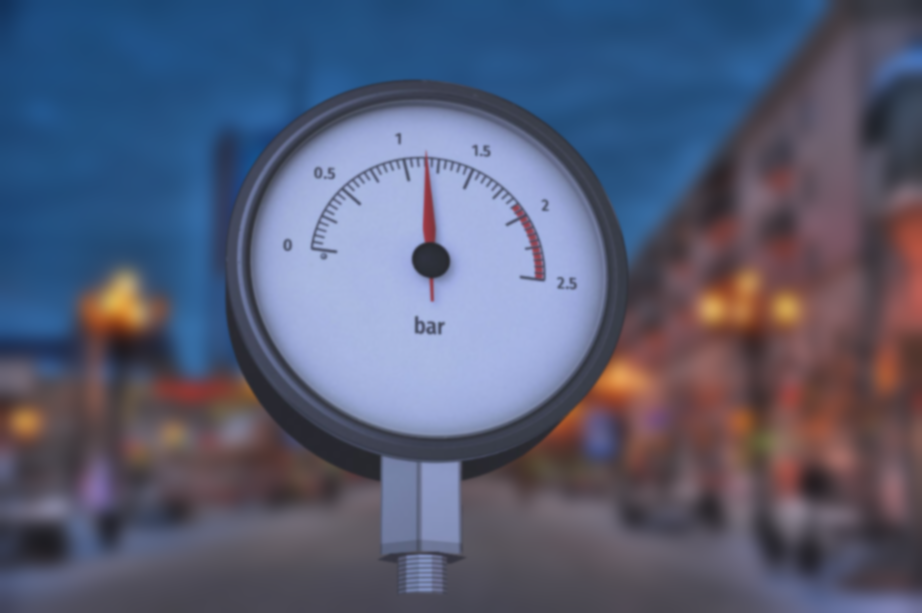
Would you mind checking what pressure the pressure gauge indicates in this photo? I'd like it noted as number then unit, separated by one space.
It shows 1.15 bar
